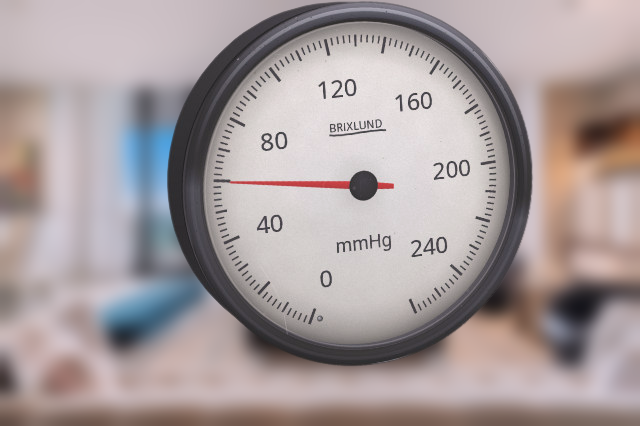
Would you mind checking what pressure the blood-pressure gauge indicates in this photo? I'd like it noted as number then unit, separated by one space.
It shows 60 mmHg
